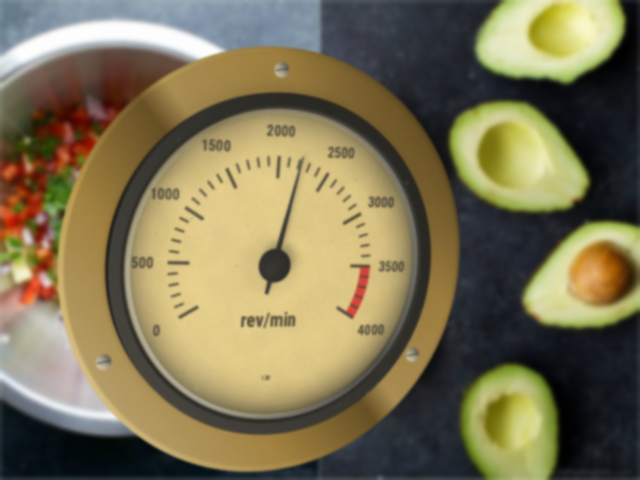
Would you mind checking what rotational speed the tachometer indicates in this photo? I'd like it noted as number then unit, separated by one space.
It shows 2200 rpm
